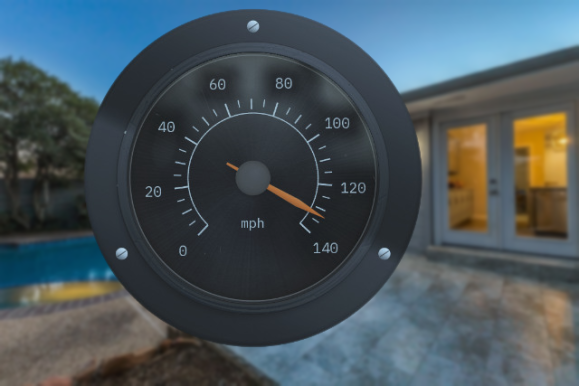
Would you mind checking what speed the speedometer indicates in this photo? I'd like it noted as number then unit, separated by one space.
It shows 132.5 mph
